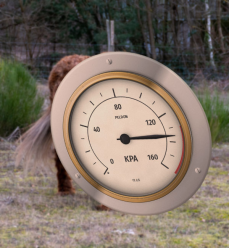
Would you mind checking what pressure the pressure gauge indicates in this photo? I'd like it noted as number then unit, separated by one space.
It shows 135 kPa
